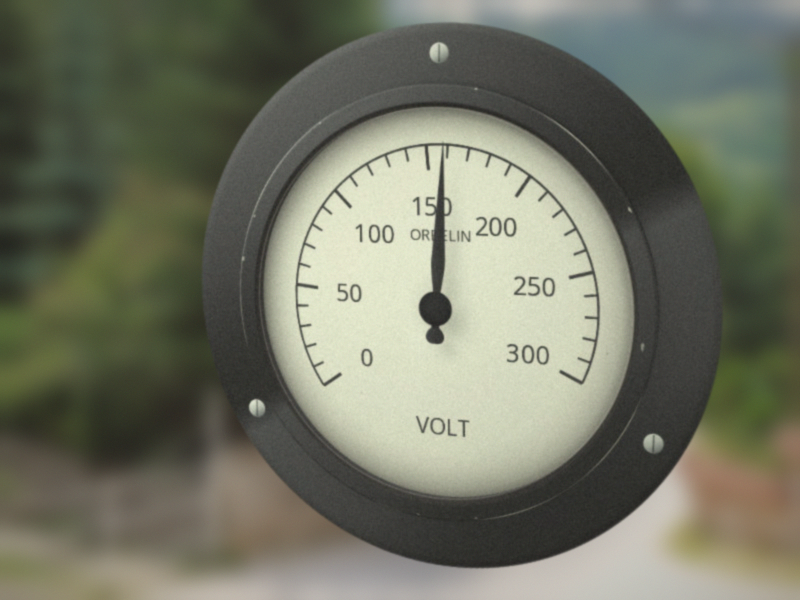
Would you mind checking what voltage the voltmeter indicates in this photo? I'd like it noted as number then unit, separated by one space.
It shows 160 V
